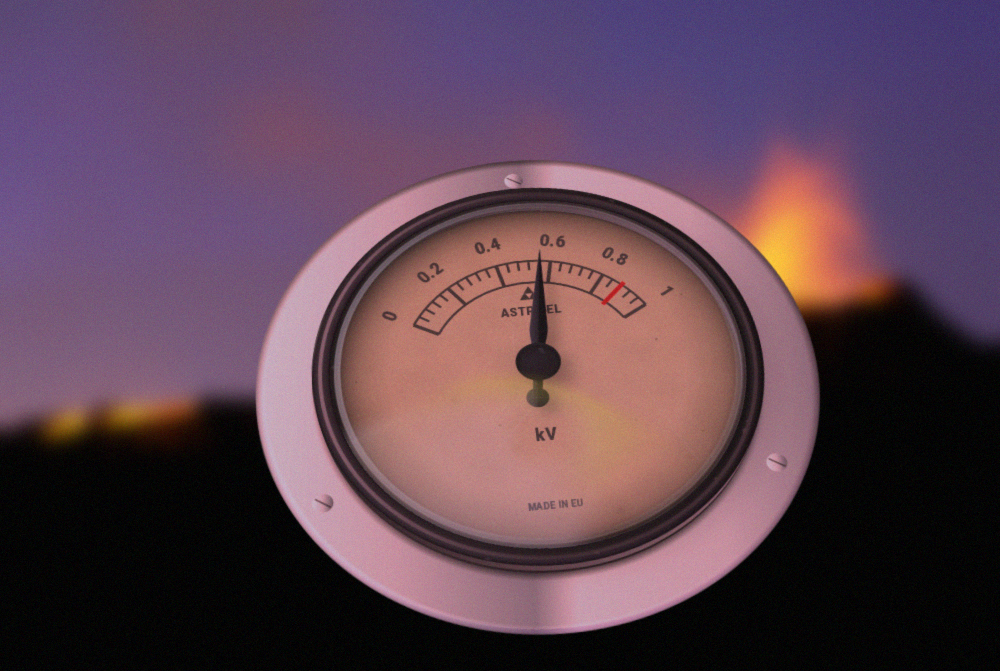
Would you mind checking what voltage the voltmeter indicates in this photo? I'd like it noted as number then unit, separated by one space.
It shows 0.56 kV
